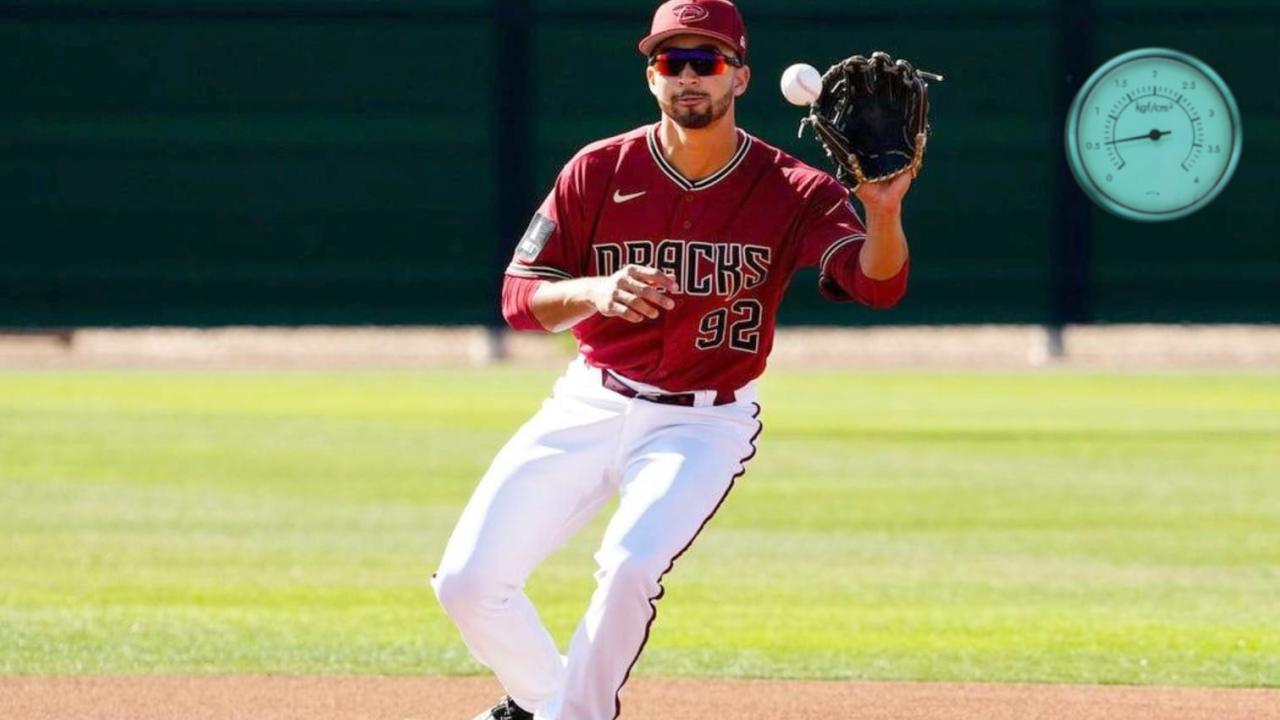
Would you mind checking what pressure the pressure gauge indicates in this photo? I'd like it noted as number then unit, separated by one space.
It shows 0.5 kg/cm²
